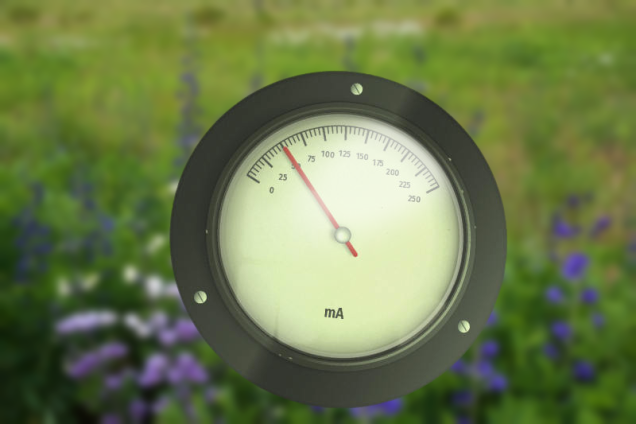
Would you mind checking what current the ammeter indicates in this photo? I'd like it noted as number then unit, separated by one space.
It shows 50 mA
